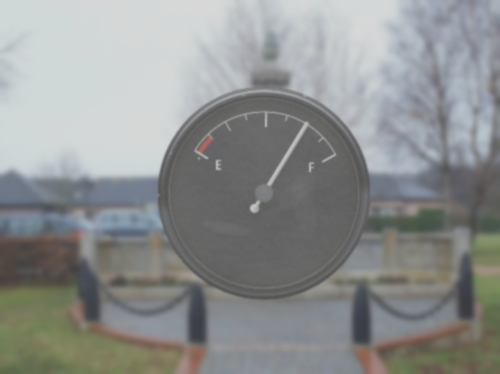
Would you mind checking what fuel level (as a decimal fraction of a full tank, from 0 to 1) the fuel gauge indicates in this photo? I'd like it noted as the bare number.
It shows 0.75
